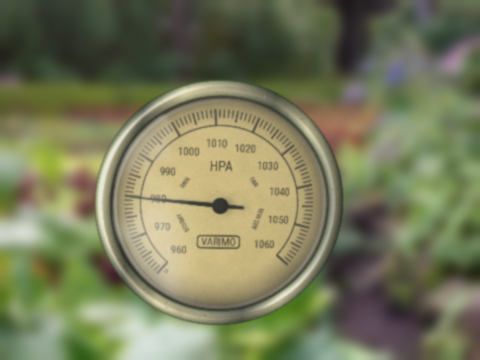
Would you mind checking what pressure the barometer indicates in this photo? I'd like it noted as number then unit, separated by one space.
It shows 980 hPa
